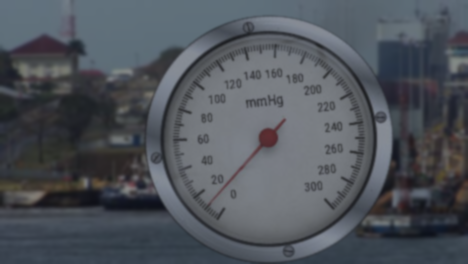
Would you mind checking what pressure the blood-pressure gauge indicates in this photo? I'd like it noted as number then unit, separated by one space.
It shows 10 mmHg
